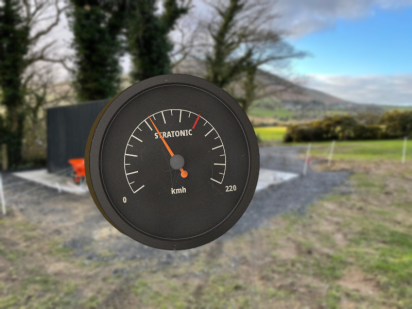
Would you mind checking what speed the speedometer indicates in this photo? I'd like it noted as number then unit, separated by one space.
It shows 85 km/h
